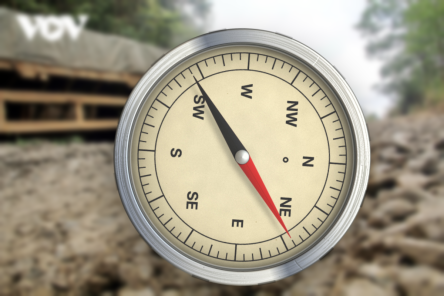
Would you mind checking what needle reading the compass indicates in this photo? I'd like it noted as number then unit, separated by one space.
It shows 55 °
